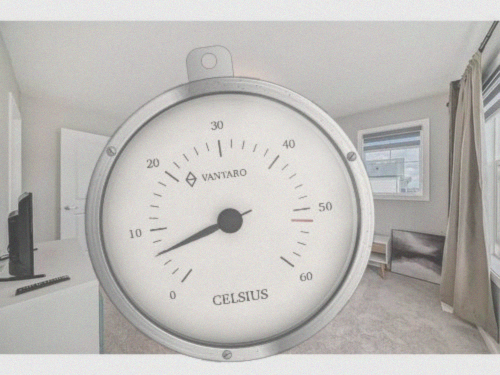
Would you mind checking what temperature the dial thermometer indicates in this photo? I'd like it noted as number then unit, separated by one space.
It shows 6 °C
